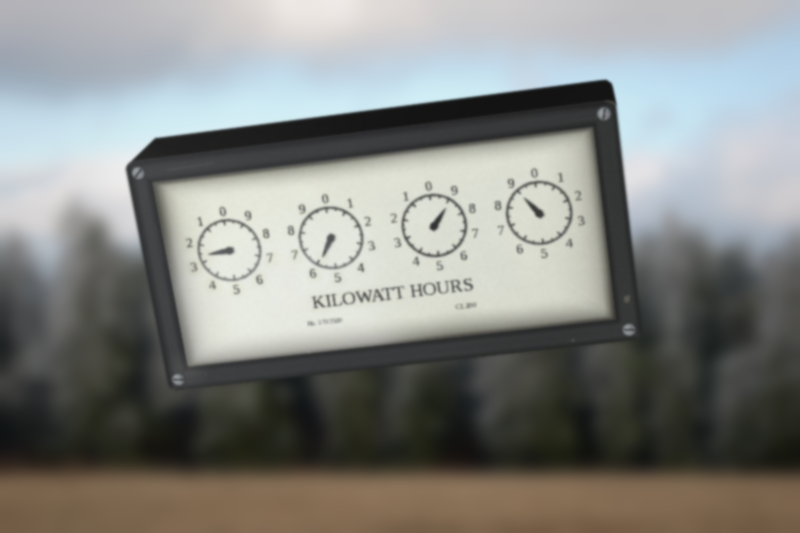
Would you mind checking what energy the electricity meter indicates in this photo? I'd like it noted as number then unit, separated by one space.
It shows 2589 kWh
